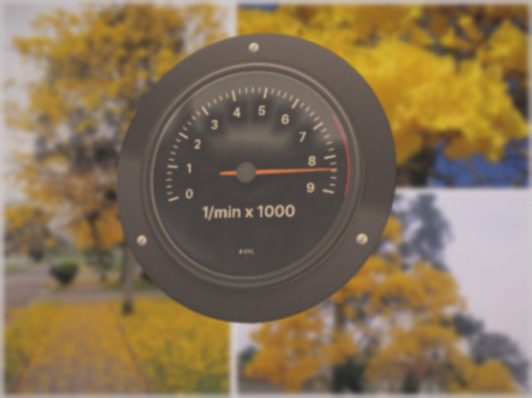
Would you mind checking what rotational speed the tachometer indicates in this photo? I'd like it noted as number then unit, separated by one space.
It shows 8400 rpm
